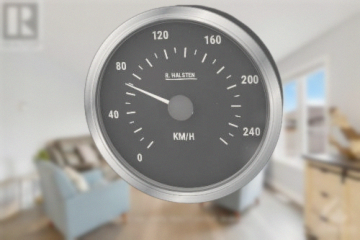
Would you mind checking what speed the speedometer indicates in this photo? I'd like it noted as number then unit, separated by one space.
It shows 70 km/h
